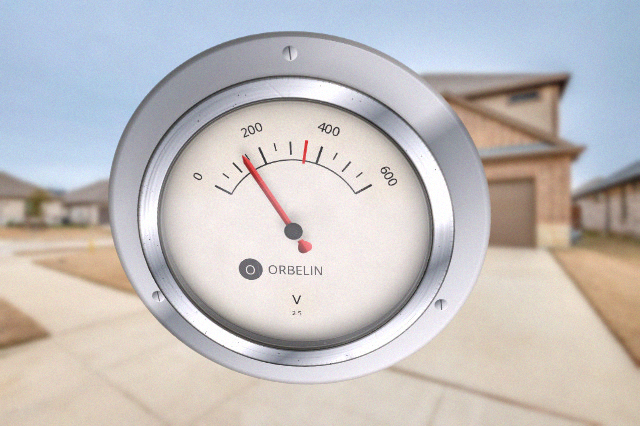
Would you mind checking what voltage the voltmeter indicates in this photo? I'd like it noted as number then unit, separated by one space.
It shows 150 V
